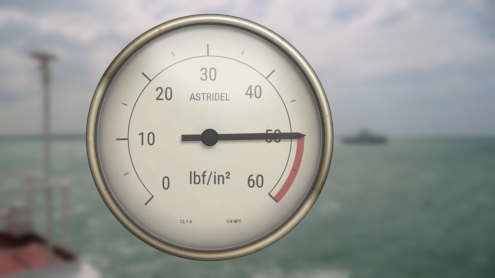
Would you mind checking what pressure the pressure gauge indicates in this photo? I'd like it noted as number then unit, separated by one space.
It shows 50 psi
